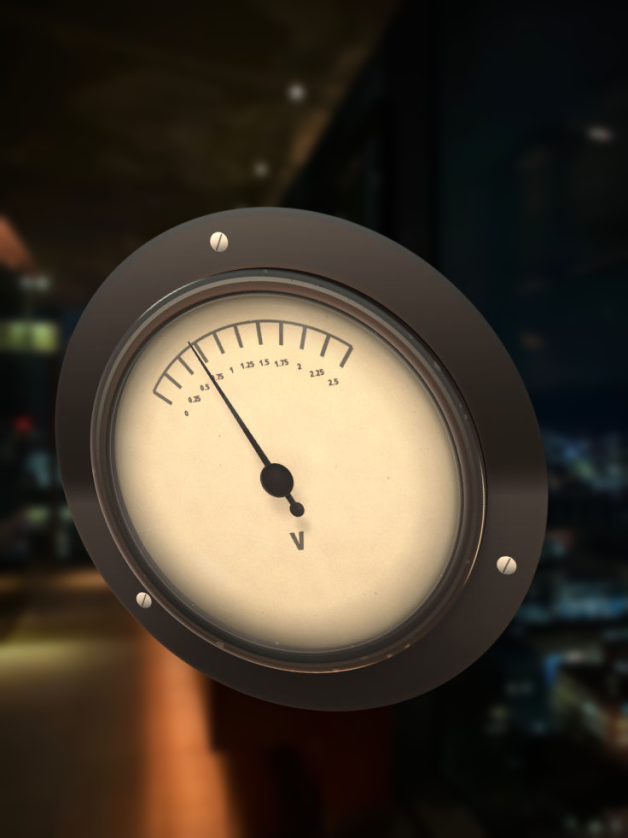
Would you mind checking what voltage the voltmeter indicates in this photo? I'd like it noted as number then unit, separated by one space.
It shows 0.75 V
